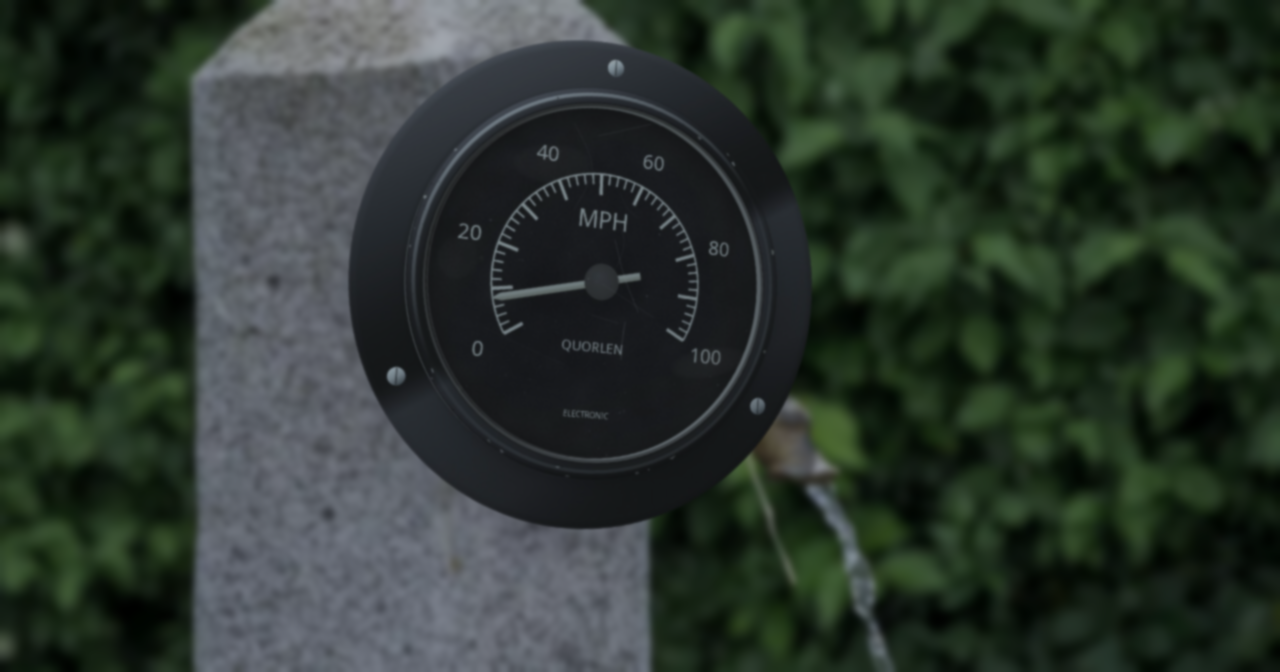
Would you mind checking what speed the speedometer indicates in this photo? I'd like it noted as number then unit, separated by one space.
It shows 8 mph
